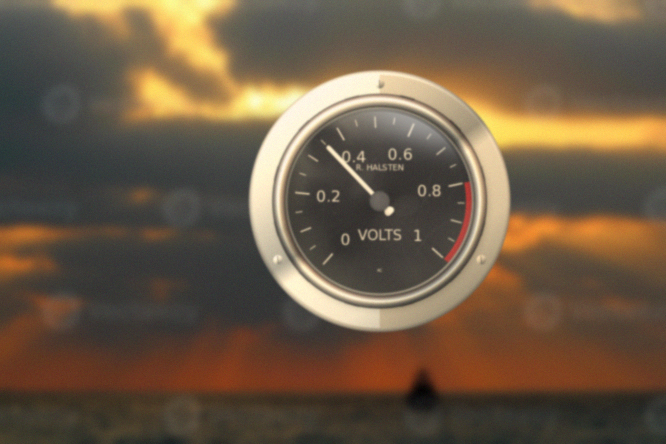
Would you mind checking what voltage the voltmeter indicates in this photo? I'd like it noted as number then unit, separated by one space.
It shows 0.35 V
